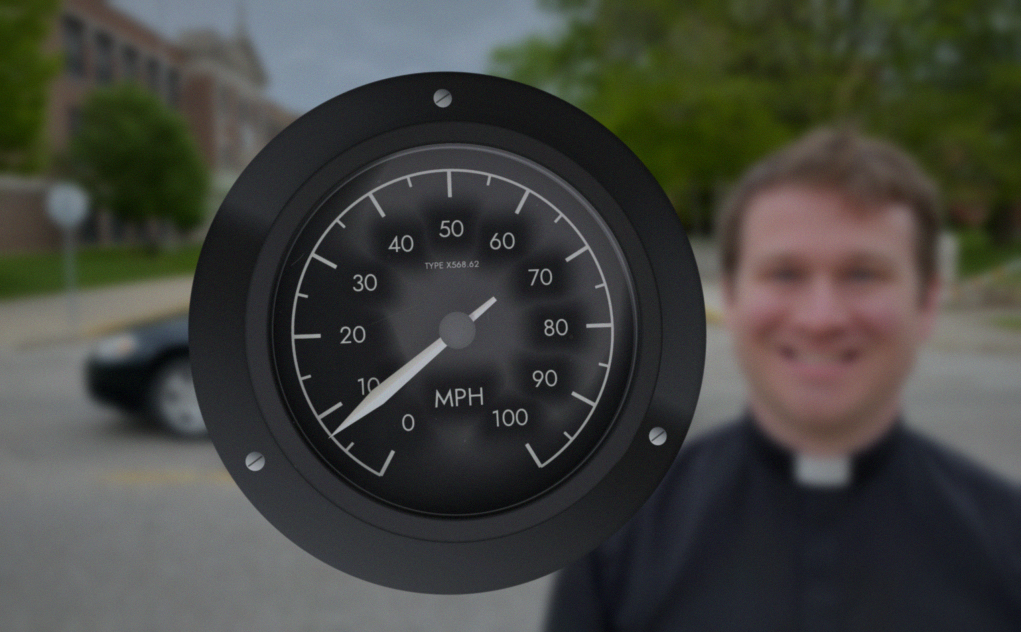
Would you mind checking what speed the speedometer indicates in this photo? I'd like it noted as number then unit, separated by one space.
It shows 7.5 mph
